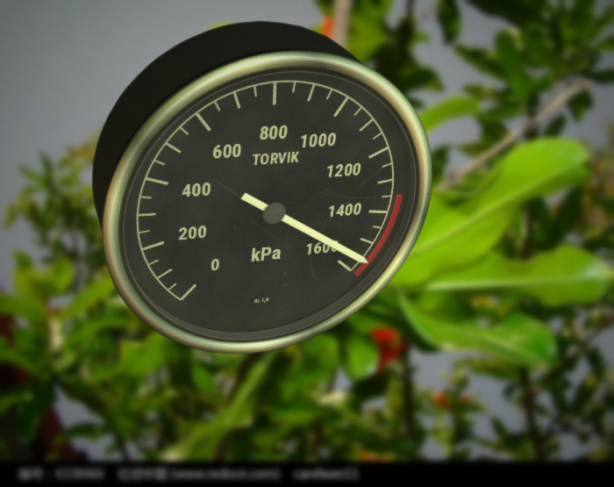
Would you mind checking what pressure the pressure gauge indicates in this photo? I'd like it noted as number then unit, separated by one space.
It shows 1550 kPa
